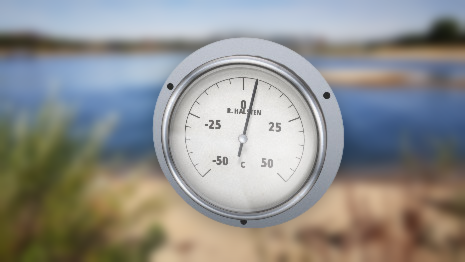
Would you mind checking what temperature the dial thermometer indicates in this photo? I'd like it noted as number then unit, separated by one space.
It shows 5 °C
